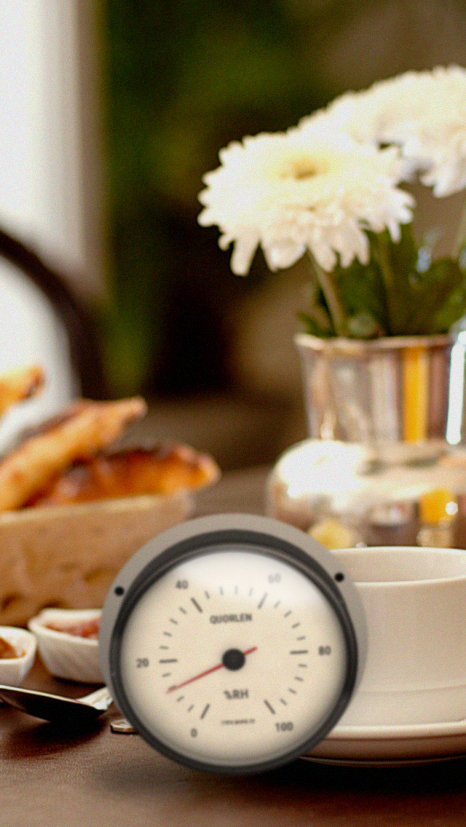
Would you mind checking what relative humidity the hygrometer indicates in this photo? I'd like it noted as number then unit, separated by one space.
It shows 12 %
